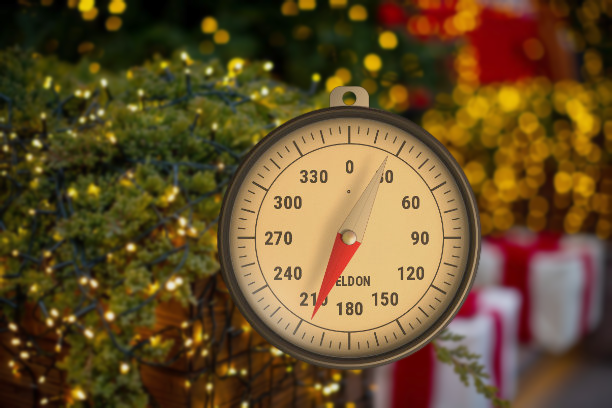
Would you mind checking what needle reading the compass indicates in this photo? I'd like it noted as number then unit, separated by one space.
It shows 205 °
